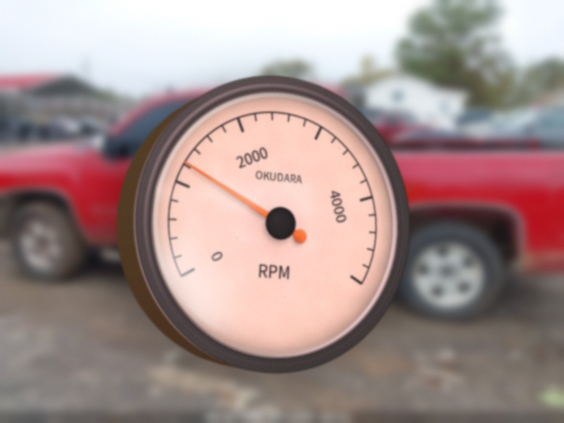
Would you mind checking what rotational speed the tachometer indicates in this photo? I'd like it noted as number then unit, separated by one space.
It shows 1200 rpm
